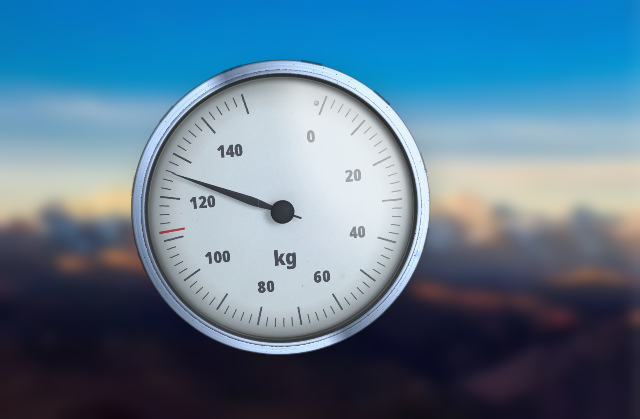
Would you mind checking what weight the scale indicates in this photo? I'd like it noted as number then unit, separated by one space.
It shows 126 kg
